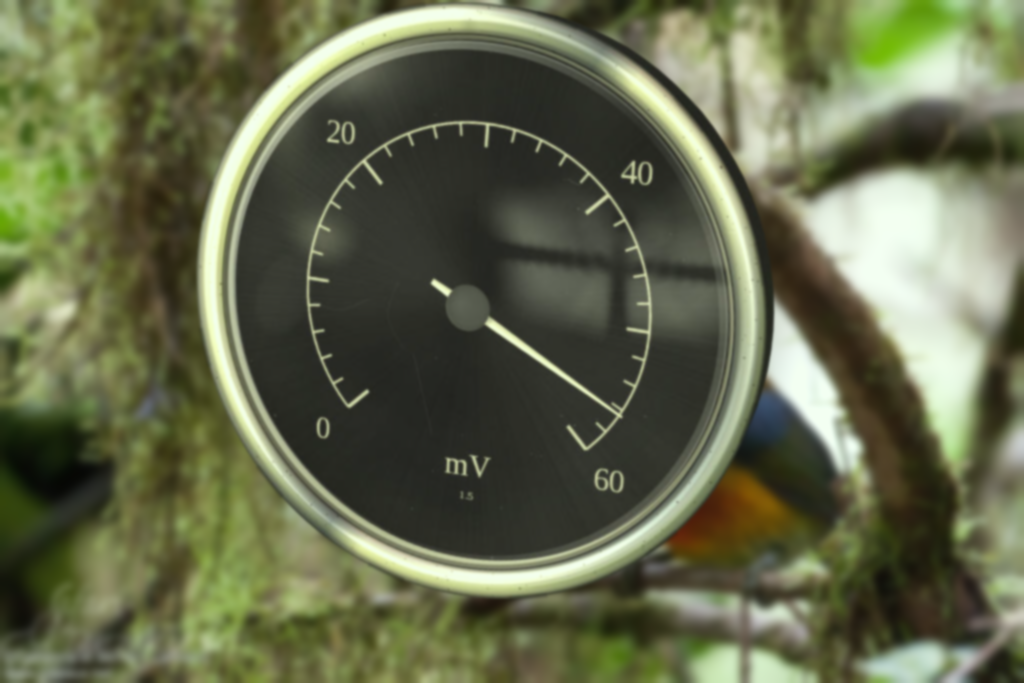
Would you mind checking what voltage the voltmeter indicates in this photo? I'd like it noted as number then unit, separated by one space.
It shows 56 mV
